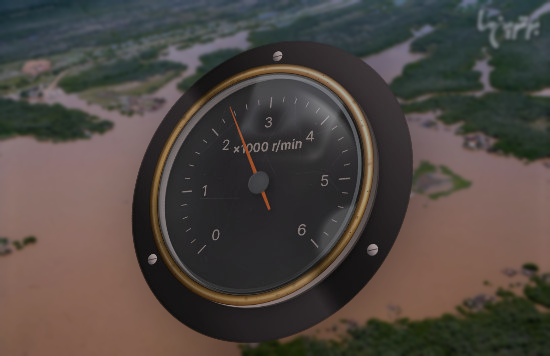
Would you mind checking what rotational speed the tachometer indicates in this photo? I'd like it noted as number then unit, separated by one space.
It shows 2400 rpm
